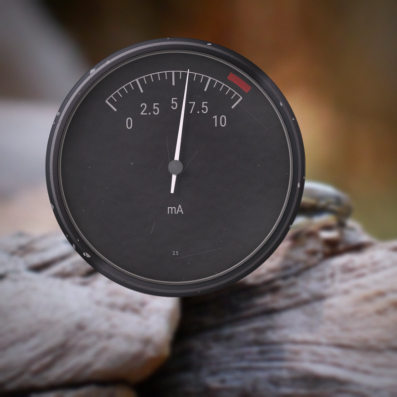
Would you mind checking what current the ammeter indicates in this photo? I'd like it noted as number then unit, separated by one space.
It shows 6 mA
